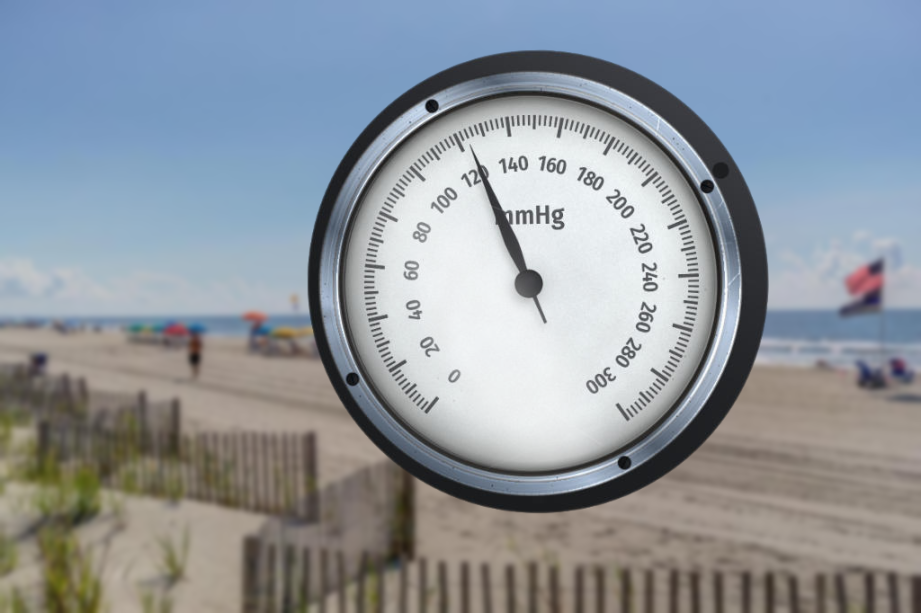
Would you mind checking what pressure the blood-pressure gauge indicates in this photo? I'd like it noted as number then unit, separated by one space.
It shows 124 mmHg
